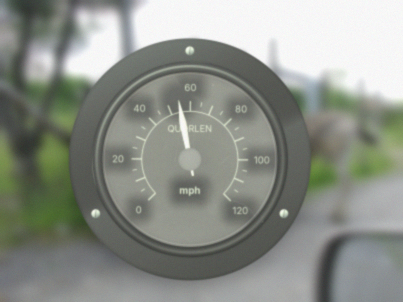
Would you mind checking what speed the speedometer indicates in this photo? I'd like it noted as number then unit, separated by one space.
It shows 55 mph
